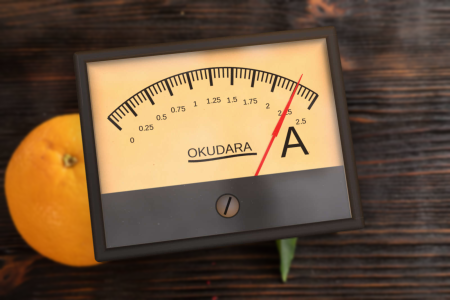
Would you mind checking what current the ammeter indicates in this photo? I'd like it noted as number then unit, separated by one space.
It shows 2.25 A
